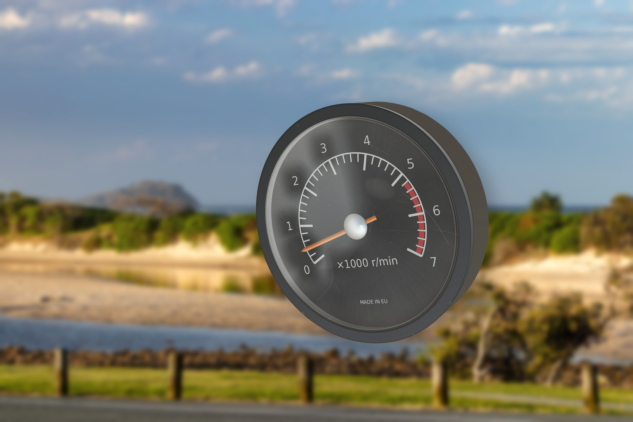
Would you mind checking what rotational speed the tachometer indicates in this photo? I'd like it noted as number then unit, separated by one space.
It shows 400 rpm
